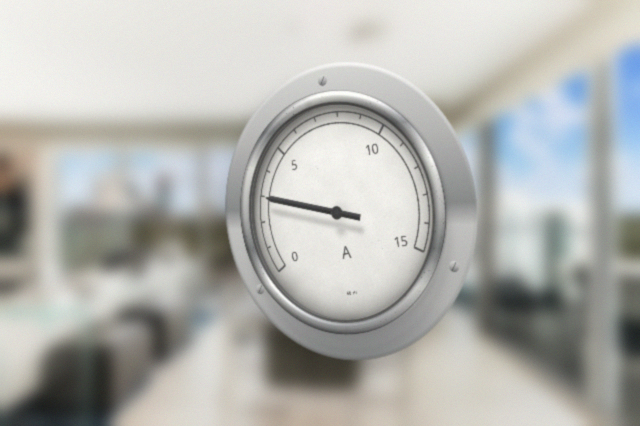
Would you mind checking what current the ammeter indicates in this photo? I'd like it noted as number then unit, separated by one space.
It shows 3 A
